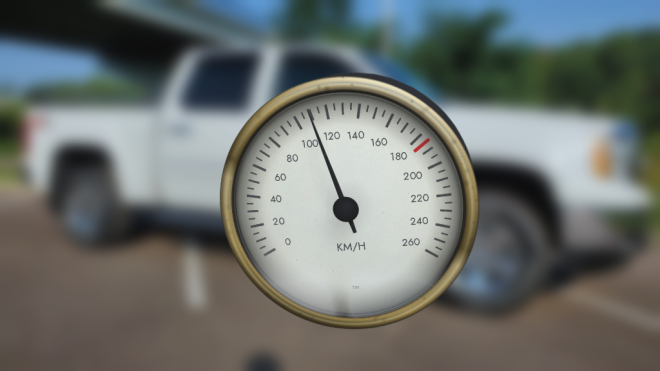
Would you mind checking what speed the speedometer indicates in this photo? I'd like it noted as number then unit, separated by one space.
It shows 110 km/h
